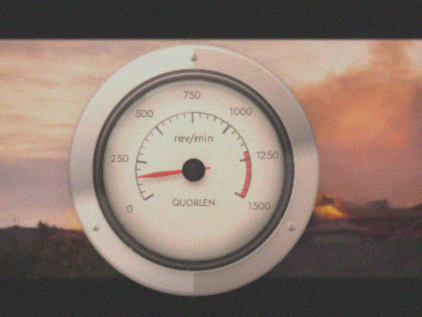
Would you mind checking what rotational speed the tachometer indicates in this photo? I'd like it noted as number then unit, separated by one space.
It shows 150 rpm
